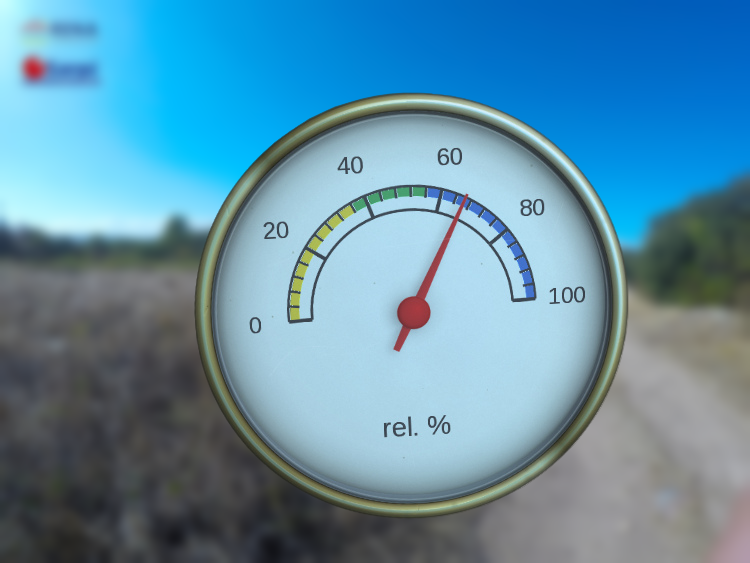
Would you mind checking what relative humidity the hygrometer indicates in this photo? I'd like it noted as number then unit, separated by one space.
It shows 66 %
